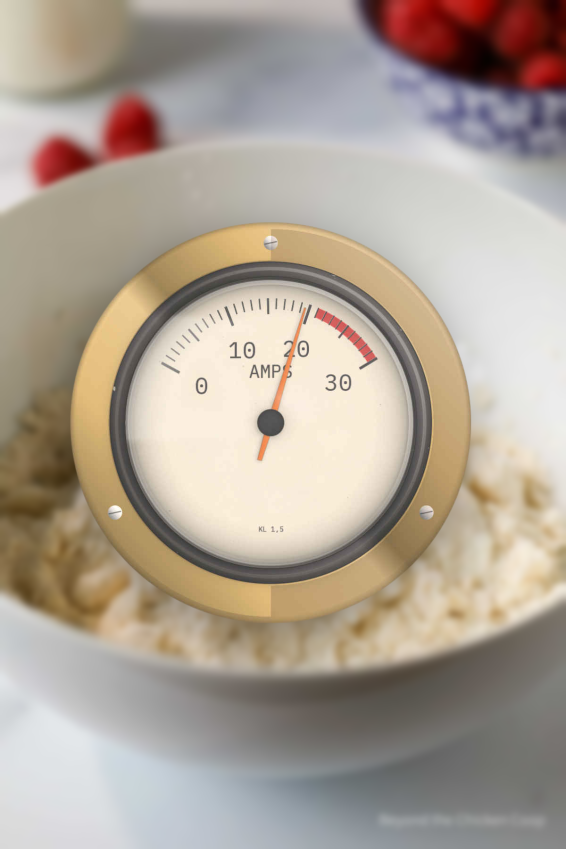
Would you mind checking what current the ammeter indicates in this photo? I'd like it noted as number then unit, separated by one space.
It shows 19.5 A
